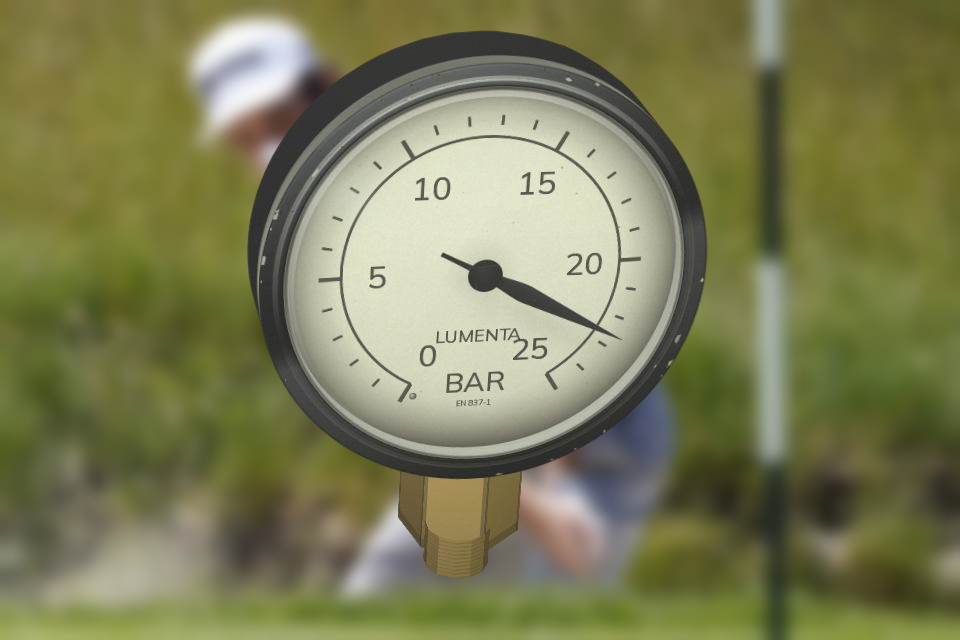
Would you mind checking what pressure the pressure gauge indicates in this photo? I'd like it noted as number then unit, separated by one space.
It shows 22.5 bar
